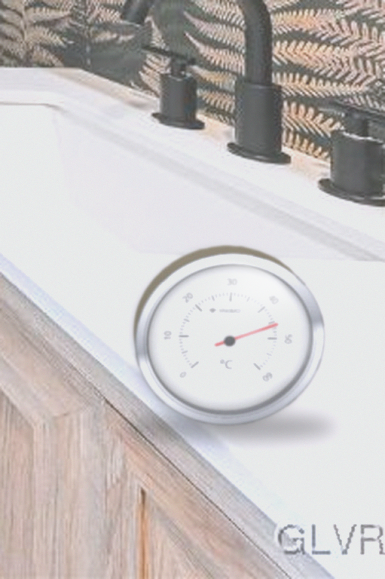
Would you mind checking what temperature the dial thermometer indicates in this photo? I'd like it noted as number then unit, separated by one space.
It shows 45 °C
